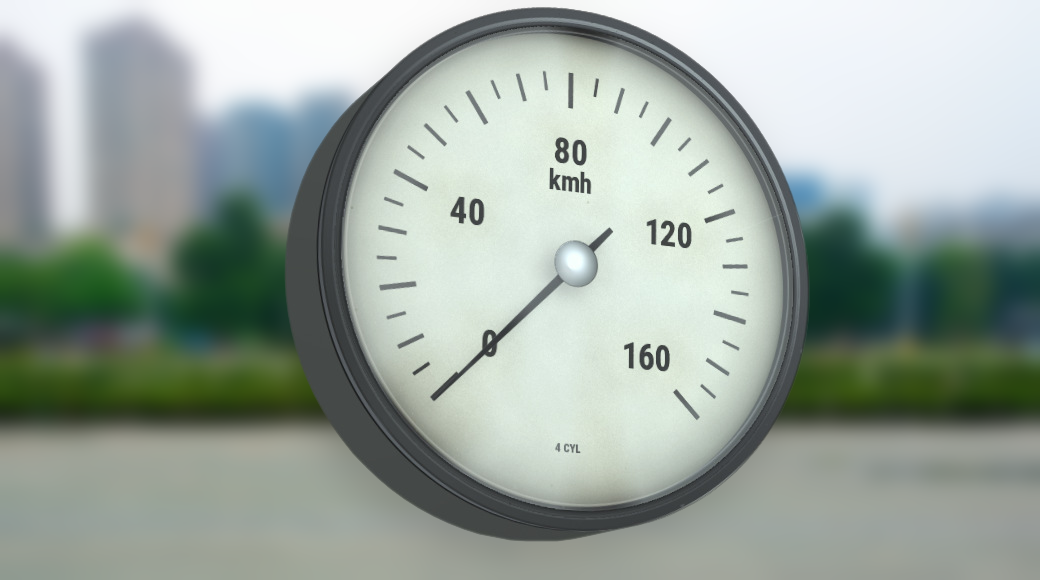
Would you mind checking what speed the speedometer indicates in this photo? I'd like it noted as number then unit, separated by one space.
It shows 0 km/h
